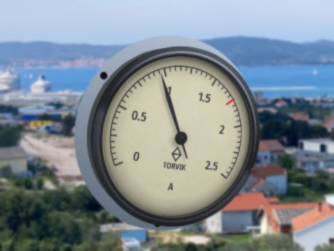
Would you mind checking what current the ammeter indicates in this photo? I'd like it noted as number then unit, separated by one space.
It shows 0.95 A
